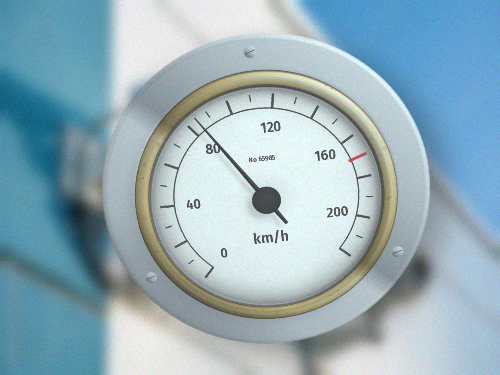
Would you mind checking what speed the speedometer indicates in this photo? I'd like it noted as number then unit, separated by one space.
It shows 85 km/h
